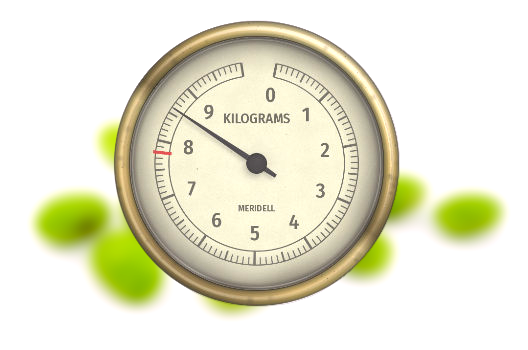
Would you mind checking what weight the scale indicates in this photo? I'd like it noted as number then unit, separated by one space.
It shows 8.6 kg
